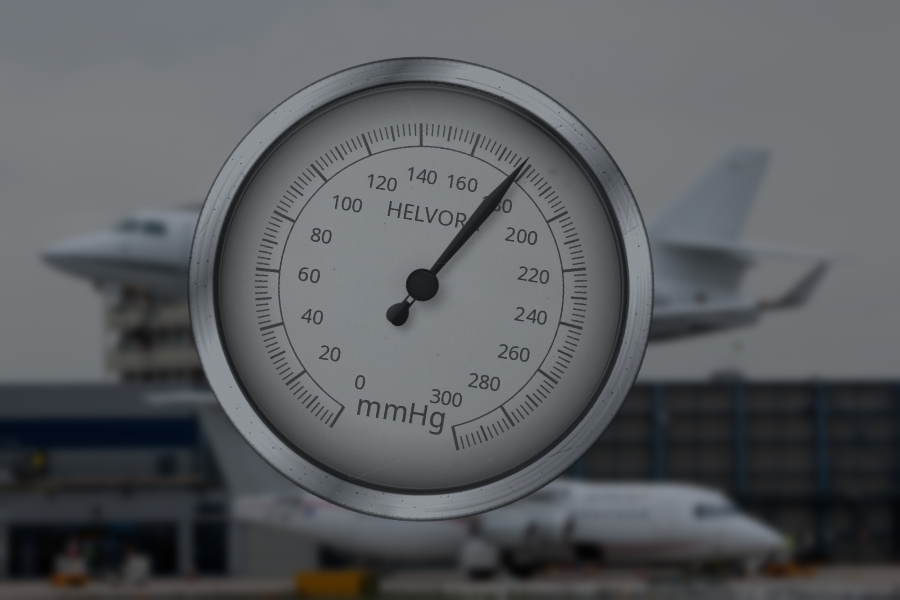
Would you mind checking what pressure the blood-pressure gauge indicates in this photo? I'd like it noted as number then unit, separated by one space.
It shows 178 mmHg
